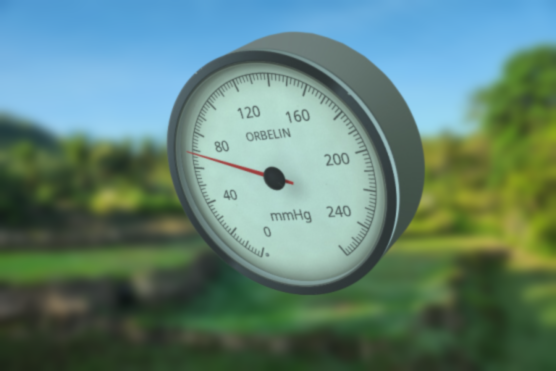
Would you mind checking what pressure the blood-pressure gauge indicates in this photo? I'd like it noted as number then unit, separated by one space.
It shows 70 mmHg
